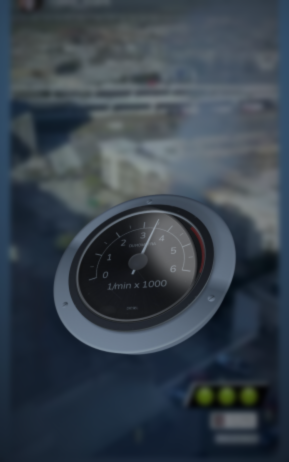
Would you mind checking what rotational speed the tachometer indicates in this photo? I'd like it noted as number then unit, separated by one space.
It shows 3500 rpm
